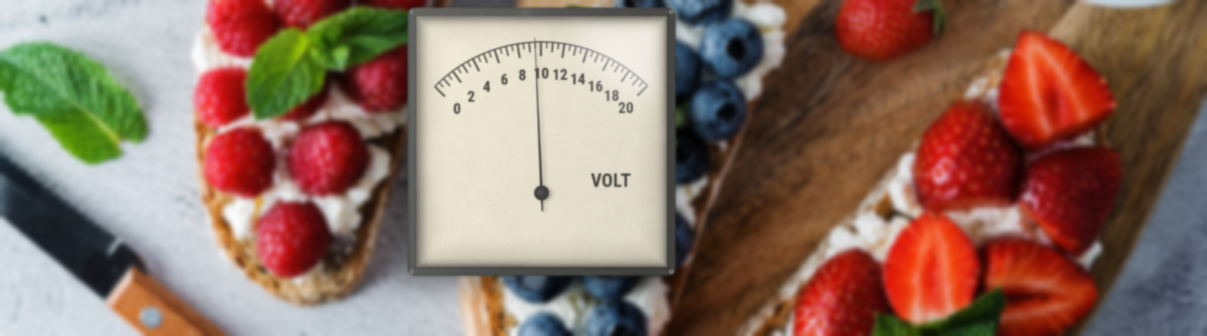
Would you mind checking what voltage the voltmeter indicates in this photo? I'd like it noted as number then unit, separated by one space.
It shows 9.5 V
